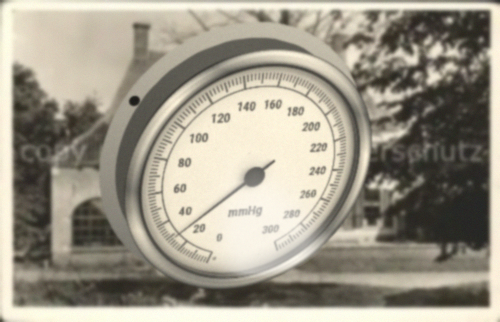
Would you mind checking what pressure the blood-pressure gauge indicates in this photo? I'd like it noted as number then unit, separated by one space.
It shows 30 mmHg
